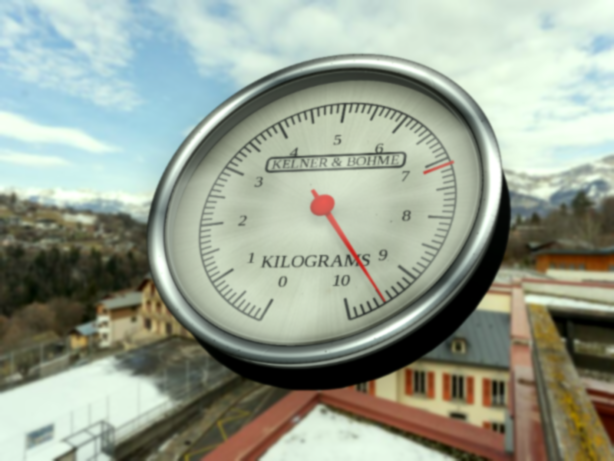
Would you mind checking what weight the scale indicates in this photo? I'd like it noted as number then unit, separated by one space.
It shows 9.5 kg
